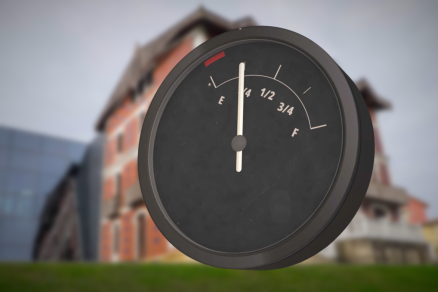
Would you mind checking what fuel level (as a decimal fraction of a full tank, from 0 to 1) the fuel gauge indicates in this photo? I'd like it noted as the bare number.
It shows 0.25
